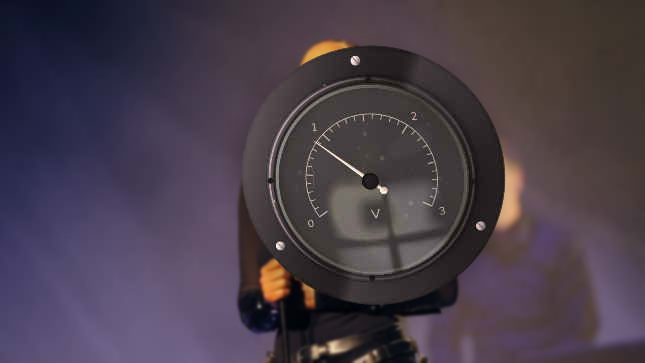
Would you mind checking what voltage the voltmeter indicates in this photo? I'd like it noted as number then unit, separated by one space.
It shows 0.9 V
